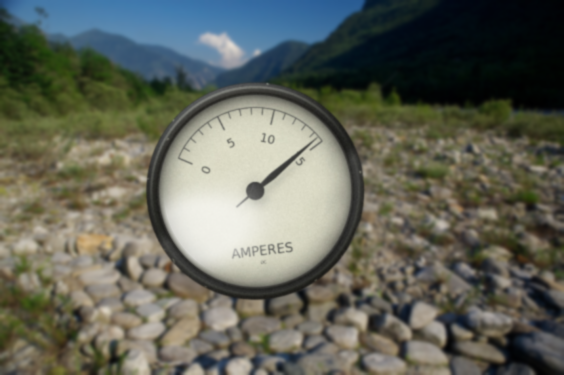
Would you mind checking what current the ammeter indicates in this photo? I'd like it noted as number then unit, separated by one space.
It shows 14.5 A
